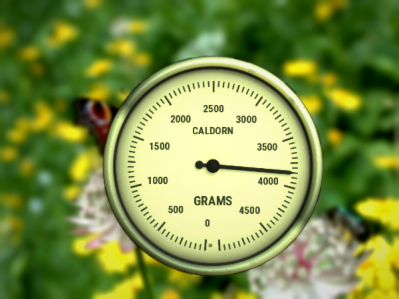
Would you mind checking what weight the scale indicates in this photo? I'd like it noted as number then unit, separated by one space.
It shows 3850 g
